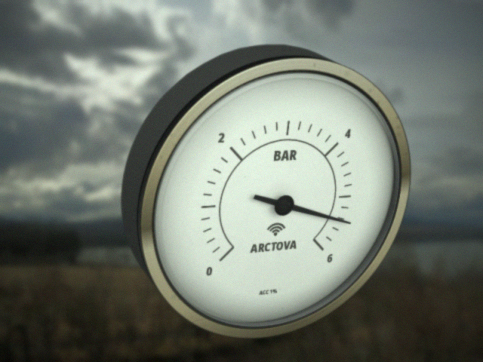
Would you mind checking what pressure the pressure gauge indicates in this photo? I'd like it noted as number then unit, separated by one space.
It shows 5.4 bar
